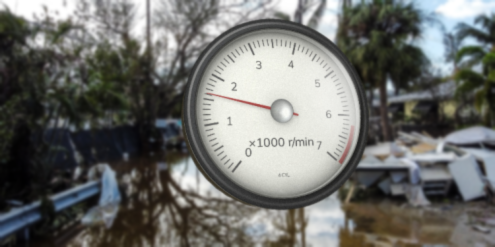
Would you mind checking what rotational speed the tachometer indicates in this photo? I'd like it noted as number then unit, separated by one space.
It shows 1600 rpm
